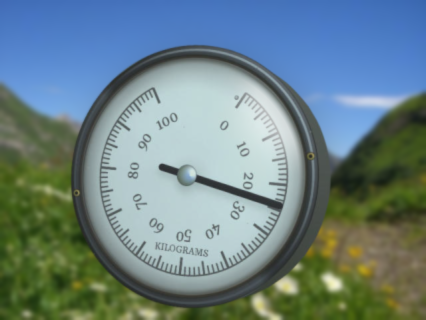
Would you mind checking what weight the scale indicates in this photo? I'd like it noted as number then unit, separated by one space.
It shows 24 kg
